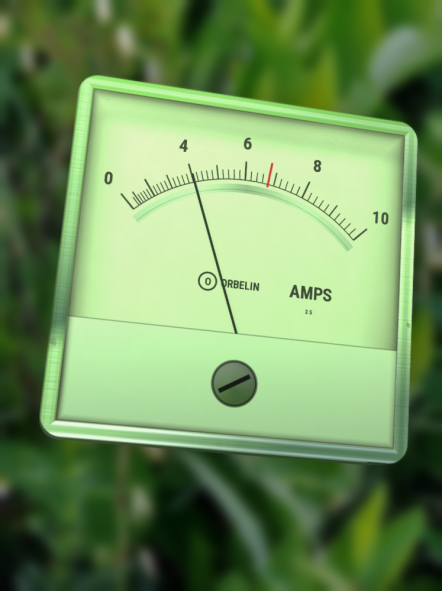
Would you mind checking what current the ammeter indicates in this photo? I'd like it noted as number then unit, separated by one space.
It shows 4 A
